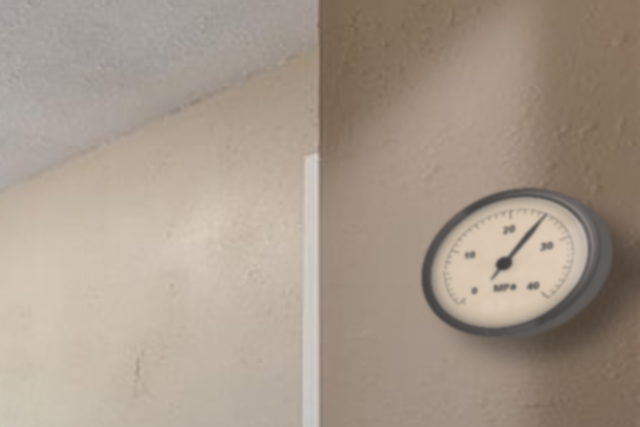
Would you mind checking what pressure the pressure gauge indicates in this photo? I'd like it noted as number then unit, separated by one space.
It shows 25 MPa
